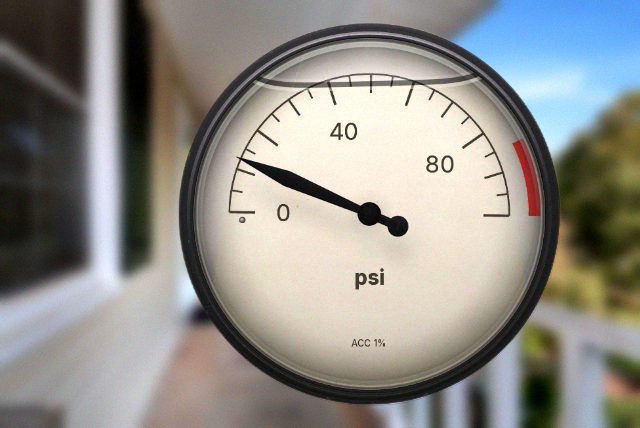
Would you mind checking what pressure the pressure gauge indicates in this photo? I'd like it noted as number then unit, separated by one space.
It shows 12.5 psi
